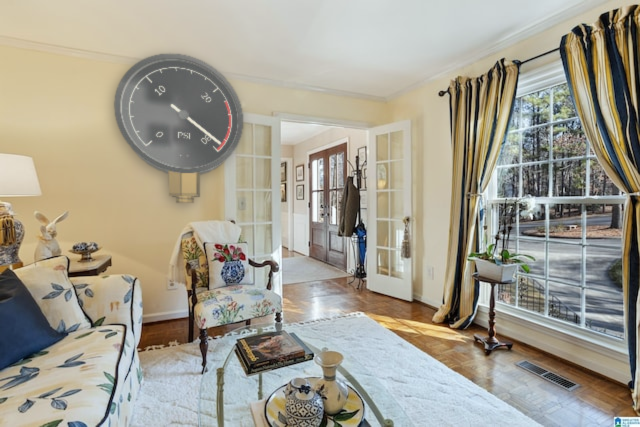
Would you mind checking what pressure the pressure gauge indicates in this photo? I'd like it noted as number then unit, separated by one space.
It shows 29 psi
